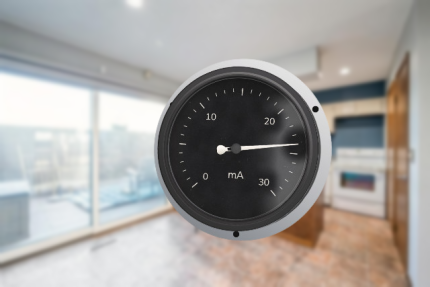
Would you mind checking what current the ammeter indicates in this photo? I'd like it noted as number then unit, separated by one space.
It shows 24 mA
